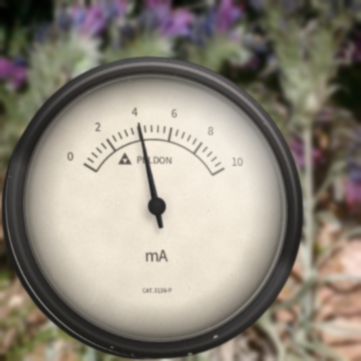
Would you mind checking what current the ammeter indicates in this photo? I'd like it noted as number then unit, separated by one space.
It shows 4 mA
